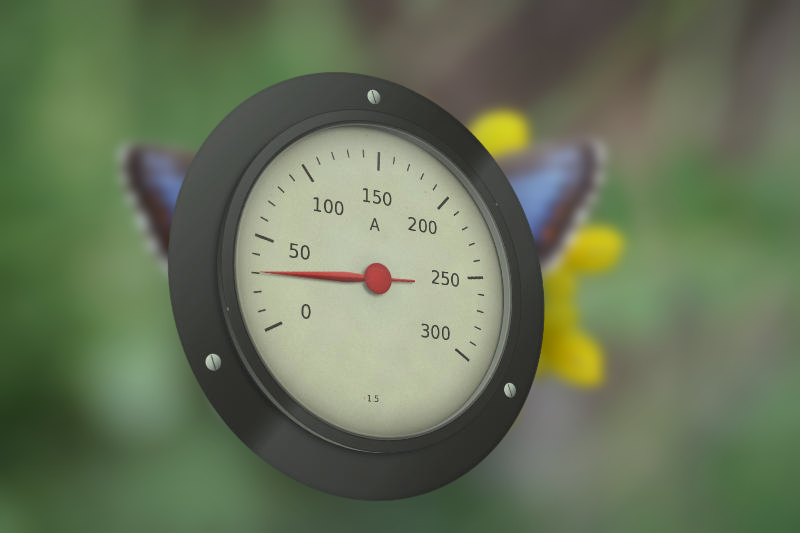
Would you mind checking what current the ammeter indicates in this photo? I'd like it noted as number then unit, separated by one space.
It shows 30 A
